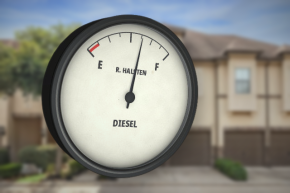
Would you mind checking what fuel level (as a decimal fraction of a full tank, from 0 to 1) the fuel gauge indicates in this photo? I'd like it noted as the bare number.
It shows 0.625
